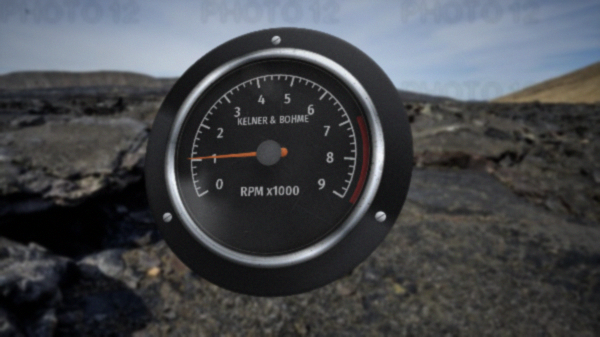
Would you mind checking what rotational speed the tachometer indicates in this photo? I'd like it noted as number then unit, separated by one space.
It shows 1000 rpm
